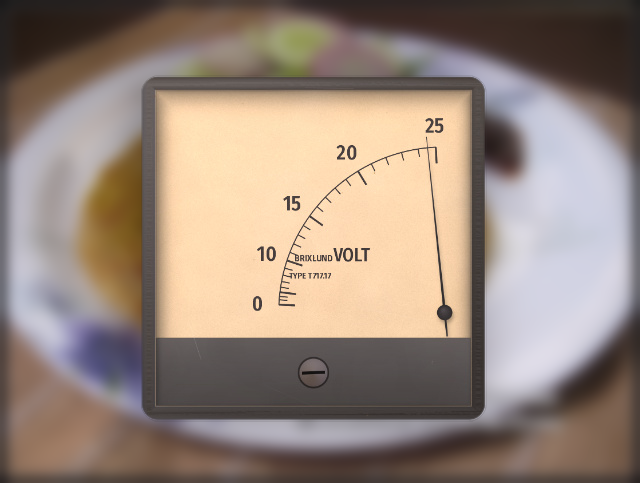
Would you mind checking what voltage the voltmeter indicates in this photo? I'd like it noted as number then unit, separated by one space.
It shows 24.5 V
